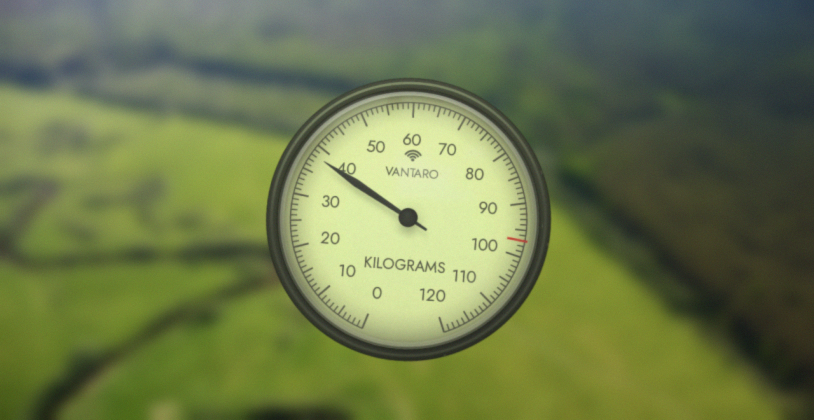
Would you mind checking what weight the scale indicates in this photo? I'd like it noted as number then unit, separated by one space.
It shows 38 kg
